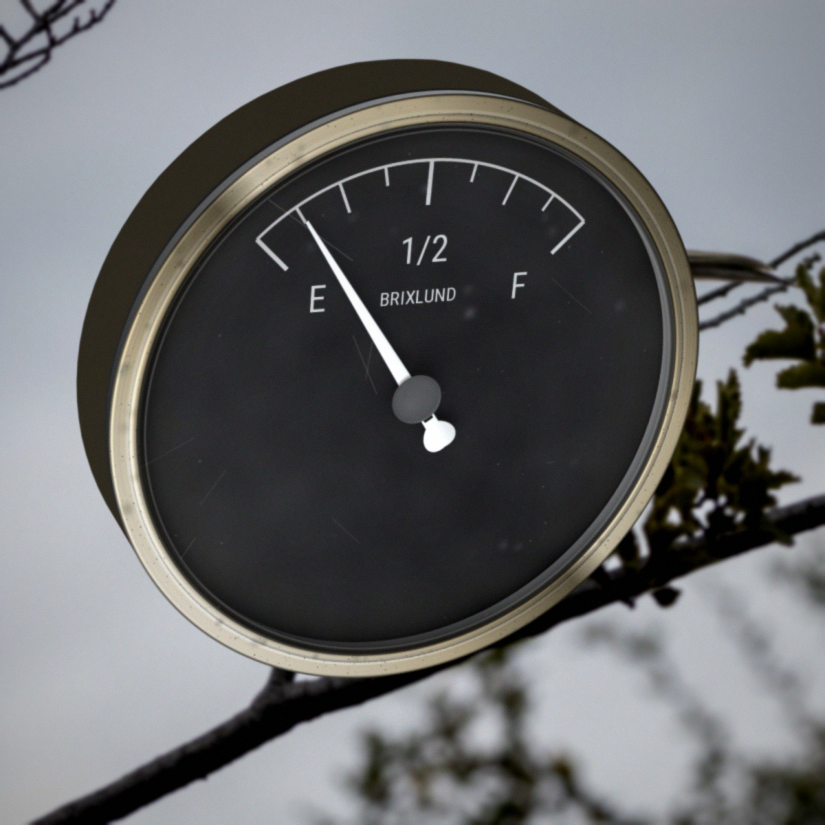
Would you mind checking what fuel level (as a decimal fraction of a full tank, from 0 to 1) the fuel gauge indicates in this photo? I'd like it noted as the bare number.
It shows 0.125
